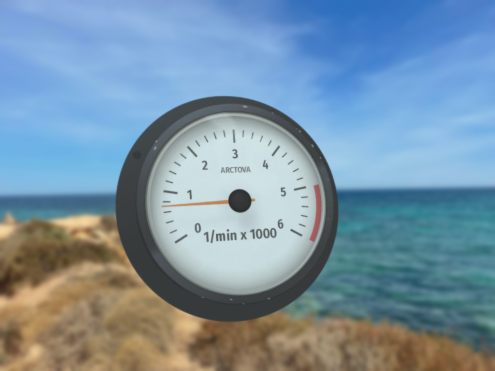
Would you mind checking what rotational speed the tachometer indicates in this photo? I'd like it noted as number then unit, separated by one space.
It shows 700 rpm
